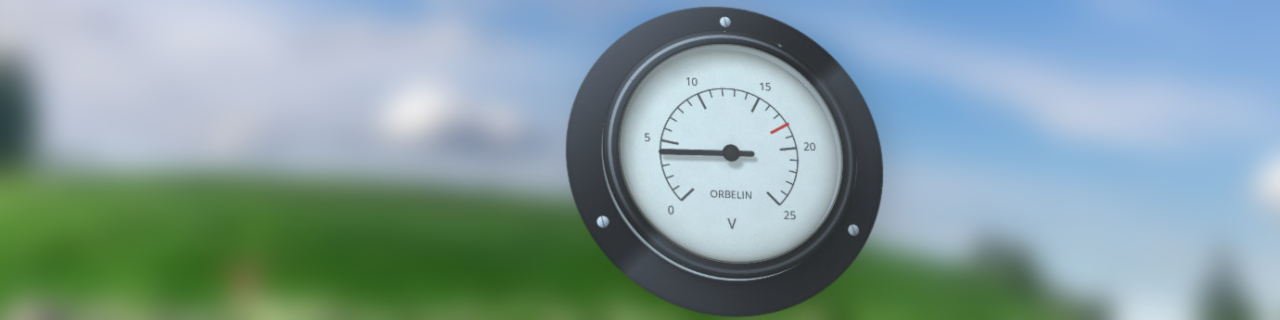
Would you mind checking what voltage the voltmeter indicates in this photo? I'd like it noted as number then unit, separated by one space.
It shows 4 V
